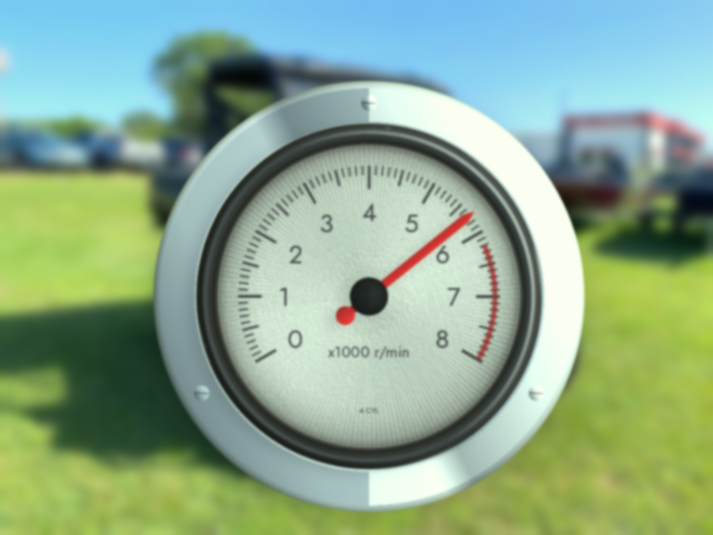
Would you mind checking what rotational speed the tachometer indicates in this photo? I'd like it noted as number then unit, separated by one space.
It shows 5700 rpm
